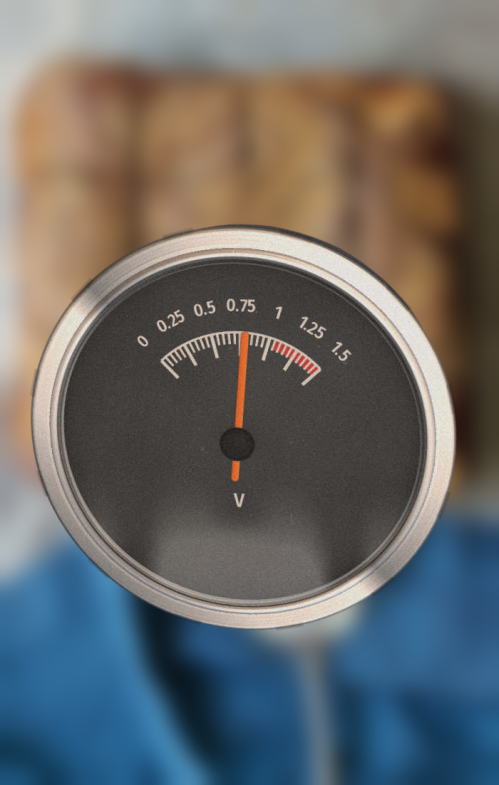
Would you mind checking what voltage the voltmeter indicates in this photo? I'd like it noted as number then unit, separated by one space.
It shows 0.8 V
